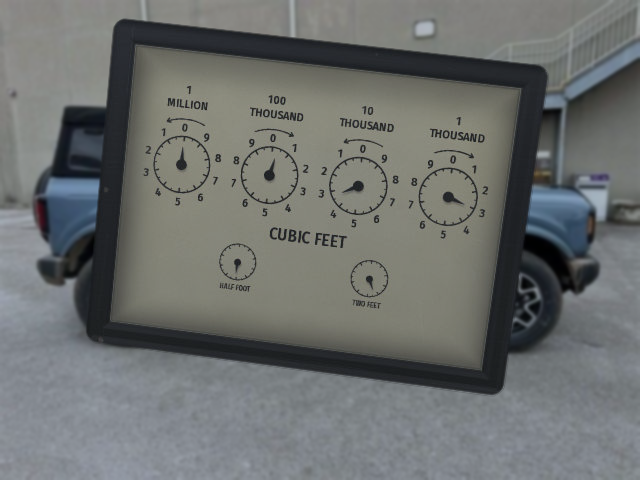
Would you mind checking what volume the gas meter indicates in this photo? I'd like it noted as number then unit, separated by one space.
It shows 3300 ft³
